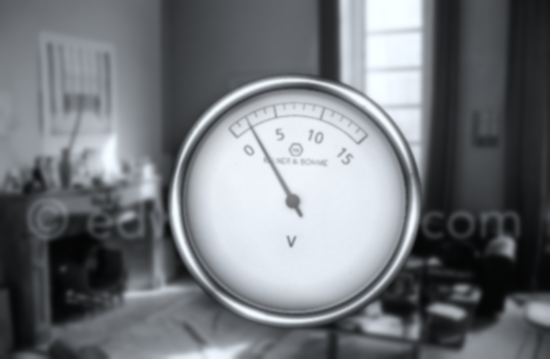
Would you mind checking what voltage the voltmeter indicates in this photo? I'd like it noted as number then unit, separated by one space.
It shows 2 V
